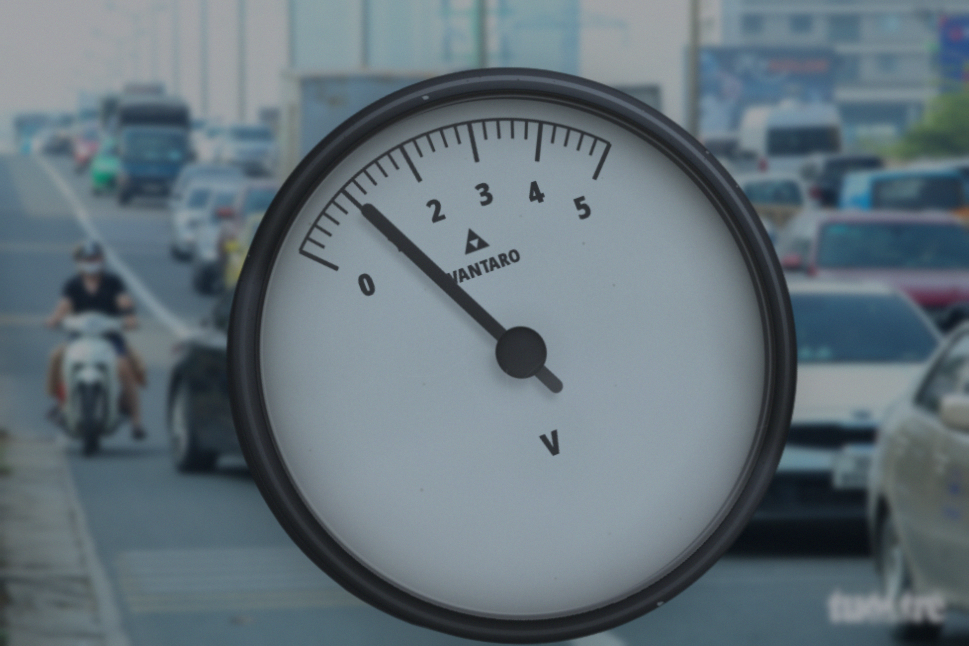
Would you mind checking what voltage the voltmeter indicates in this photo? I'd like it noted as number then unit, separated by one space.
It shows 1 V
